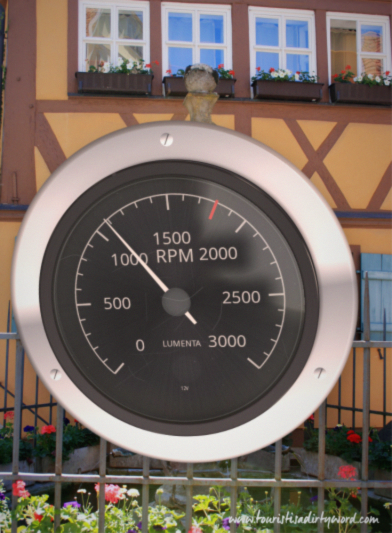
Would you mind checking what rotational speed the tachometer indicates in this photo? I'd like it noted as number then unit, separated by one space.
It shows 1100 rpm
